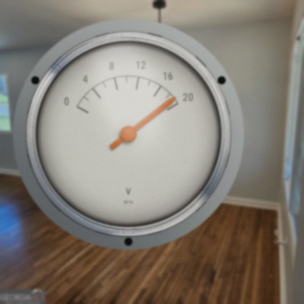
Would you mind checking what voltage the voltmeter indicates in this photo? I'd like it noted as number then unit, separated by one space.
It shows 19 V
